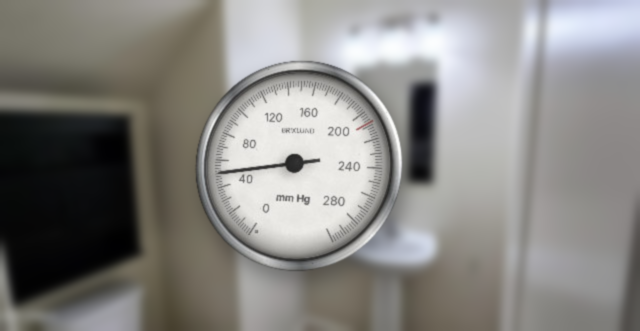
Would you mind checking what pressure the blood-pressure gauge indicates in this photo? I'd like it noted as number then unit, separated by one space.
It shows 50 mmHg
